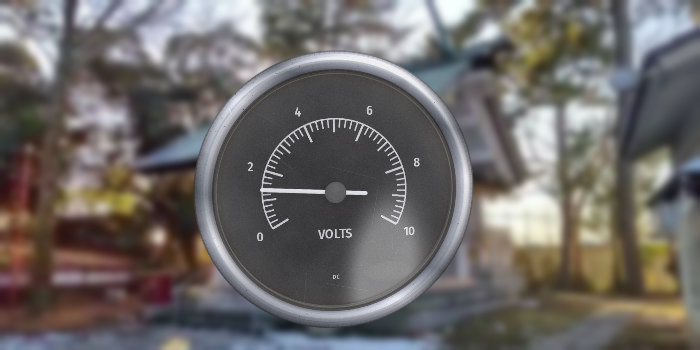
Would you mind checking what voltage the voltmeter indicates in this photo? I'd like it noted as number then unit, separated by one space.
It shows 1.4 V
